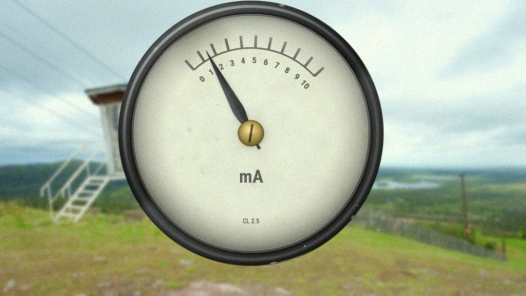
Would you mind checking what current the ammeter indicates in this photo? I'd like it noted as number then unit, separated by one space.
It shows 1.5 mA
